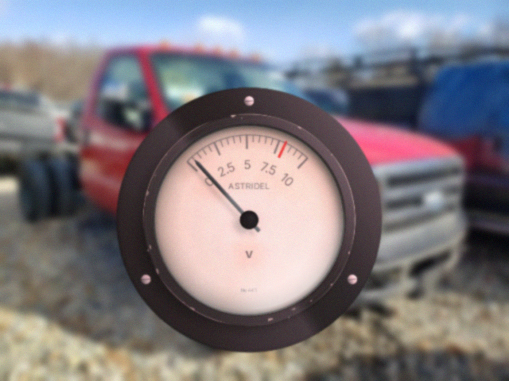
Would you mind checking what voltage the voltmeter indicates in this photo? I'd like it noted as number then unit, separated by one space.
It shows 0.5 V
